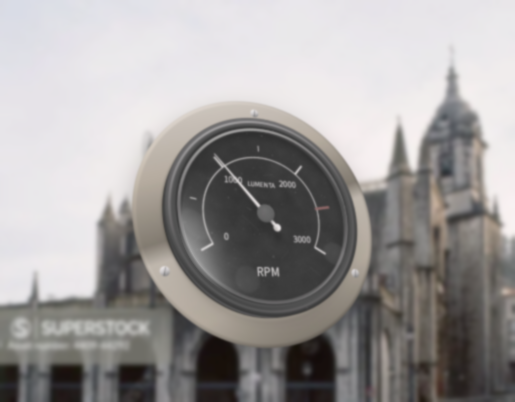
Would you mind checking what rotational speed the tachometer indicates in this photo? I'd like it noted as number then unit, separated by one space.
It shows 1000 rpm
